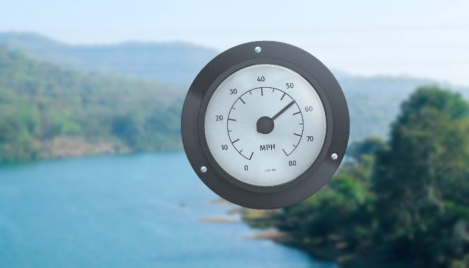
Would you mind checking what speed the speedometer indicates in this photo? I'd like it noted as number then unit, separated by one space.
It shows 55 mph
